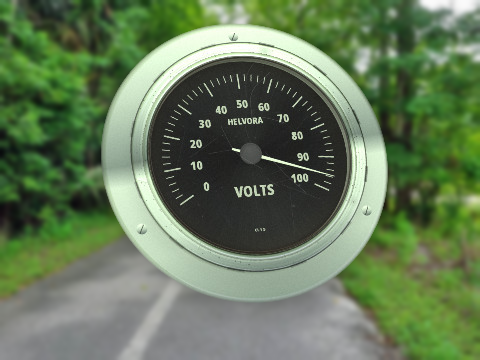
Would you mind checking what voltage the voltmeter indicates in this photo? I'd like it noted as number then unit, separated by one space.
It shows 96 V
